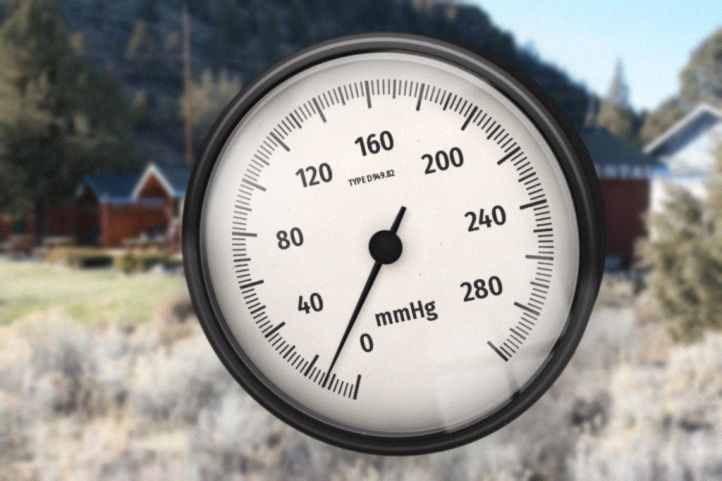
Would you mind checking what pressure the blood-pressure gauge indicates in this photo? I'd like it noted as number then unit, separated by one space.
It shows 12 mmHg
